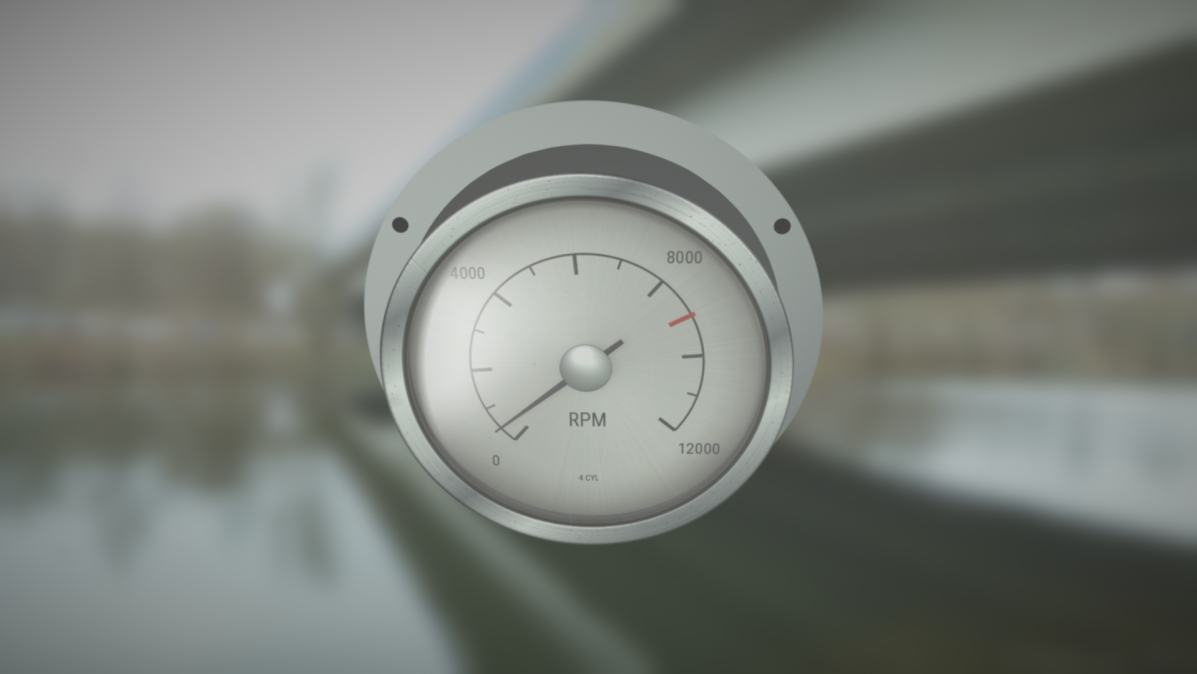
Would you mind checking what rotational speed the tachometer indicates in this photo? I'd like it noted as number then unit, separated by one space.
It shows 500 rpm
